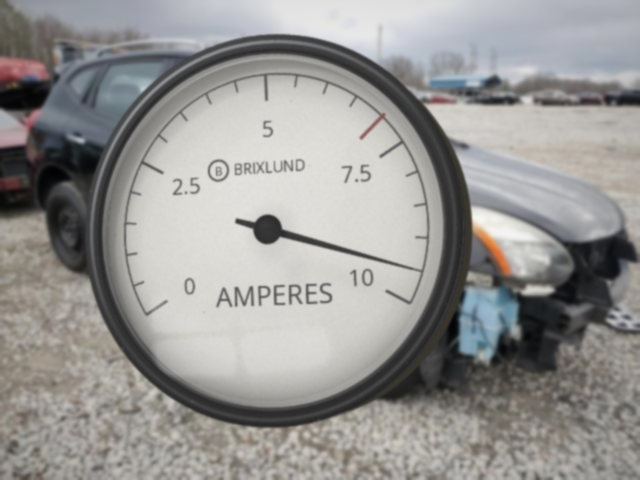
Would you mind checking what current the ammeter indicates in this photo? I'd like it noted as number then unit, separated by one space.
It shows 9.5 A
